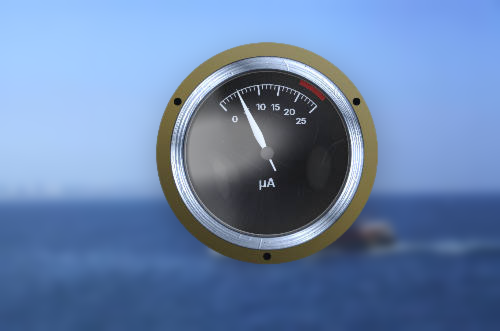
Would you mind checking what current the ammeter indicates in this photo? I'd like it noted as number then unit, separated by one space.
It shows 5 µA
